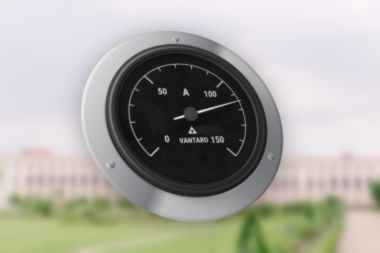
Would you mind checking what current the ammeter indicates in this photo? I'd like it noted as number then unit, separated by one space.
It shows 115 A
